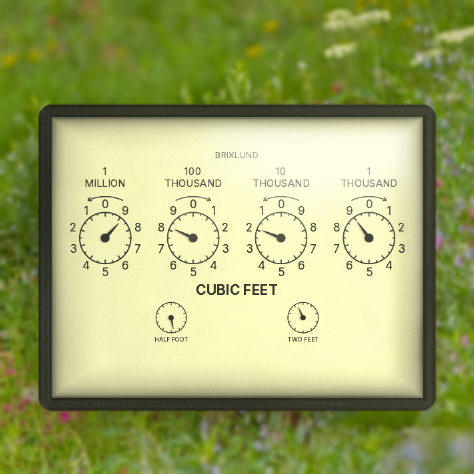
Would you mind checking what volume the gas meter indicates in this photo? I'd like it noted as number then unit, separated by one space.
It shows 881900 ft³
